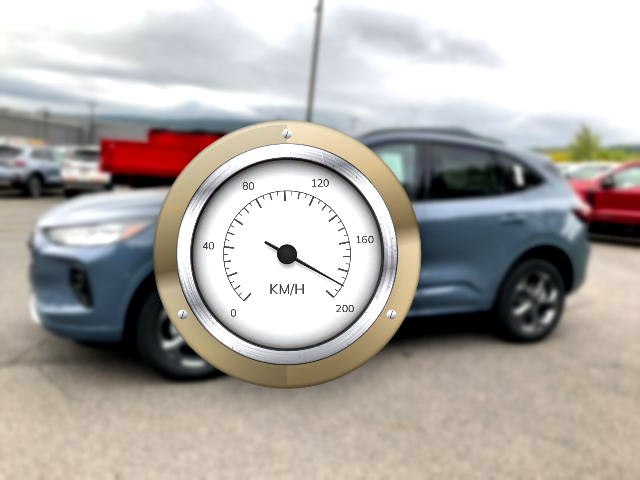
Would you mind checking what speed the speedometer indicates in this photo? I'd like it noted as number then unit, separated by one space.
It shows 190 km/h
